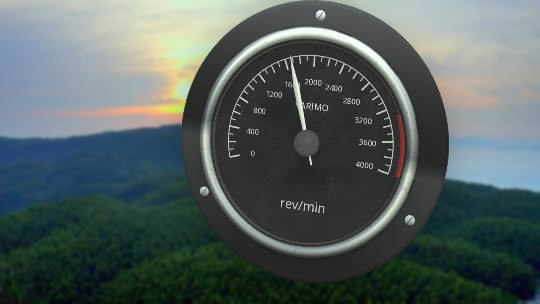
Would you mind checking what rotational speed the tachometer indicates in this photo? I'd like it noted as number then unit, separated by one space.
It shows 1700 rpm
